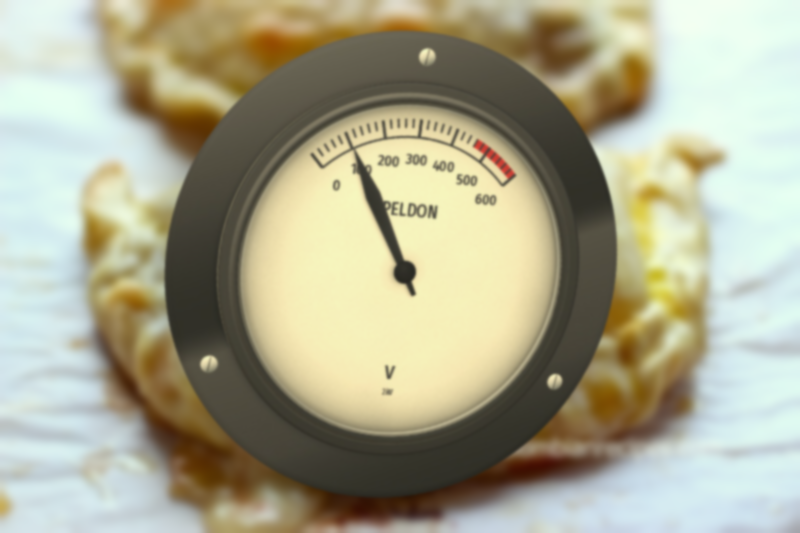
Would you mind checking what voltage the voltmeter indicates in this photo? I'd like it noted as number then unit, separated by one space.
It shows 100 V
